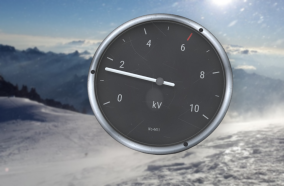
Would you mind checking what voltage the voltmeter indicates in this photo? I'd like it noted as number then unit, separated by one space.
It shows 1.5 kV
